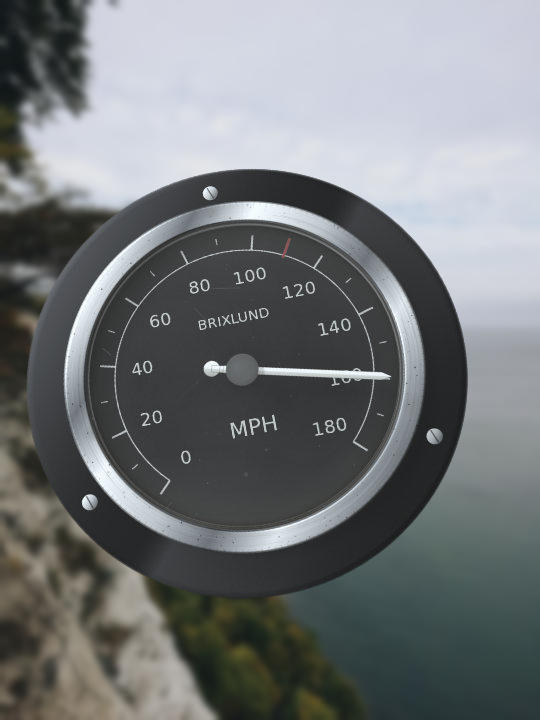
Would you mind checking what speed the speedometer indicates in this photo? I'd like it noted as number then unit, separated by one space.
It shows 160 mph
